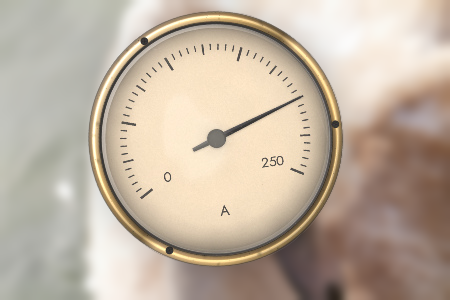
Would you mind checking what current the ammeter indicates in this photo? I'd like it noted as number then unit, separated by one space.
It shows 200 A
